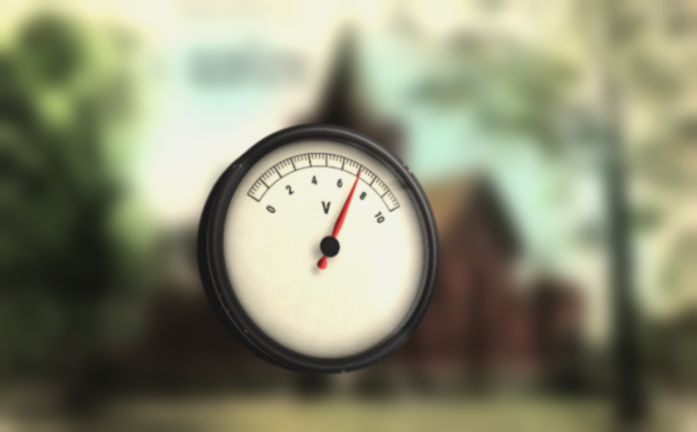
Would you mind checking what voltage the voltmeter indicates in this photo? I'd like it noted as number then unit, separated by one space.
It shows 7 V
